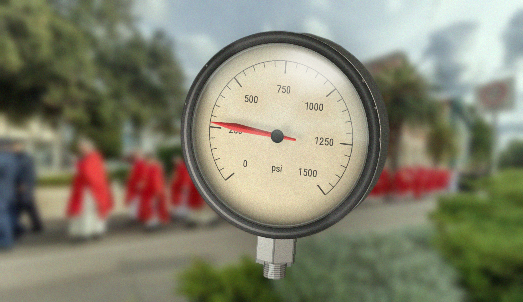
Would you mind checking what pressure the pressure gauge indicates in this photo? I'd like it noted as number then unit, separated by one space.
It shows 275 psi
